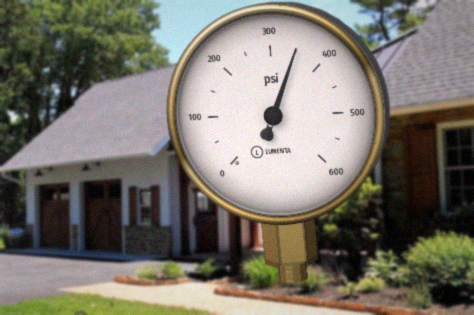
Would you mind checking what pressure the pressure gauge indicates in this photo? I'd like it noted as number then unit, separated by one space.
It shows 350 psi
